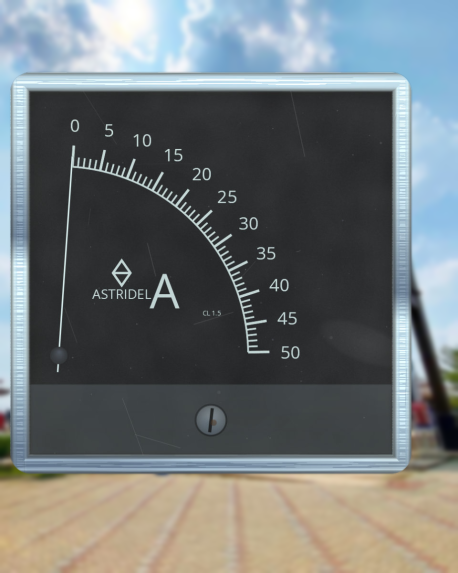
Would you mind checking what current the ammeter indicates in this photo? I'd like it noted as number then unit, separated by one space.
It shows 0 A
